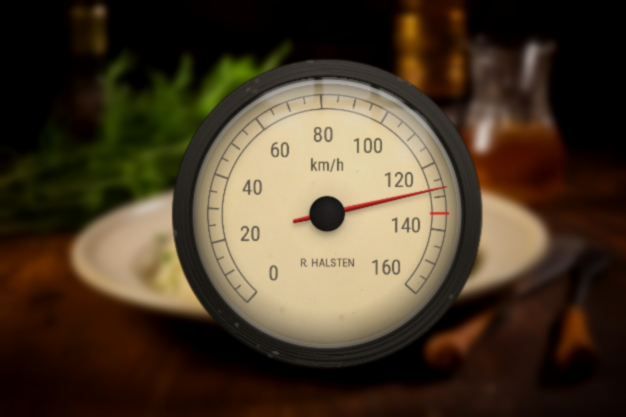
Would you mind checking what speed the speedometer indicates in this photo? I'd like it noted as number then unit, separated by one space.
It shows 127.5 km/h
